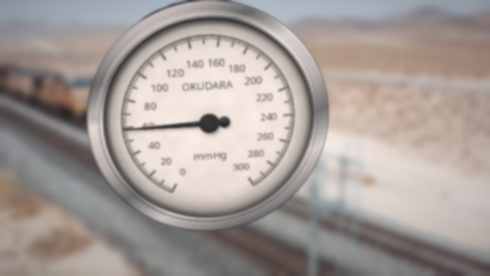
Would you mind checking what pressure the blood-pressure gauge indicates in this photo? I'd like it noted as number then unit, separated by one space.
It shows 60 mmHg
